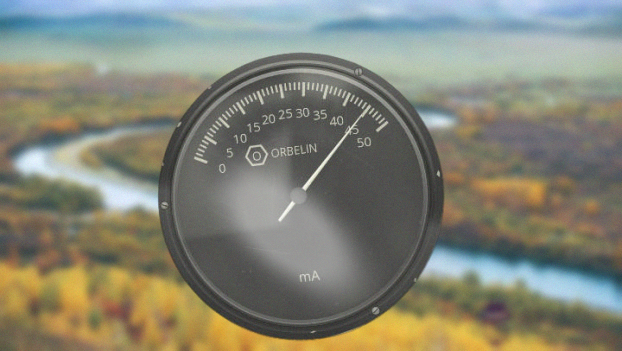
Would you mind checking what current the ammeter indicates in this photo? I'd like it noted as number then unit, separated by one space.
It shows 45 mA
